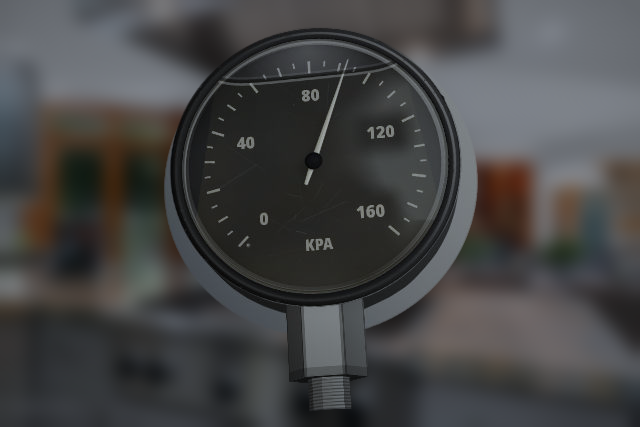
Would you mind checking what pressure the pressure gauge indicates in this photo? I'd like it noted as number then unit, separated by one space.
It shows 92.5 kPa
